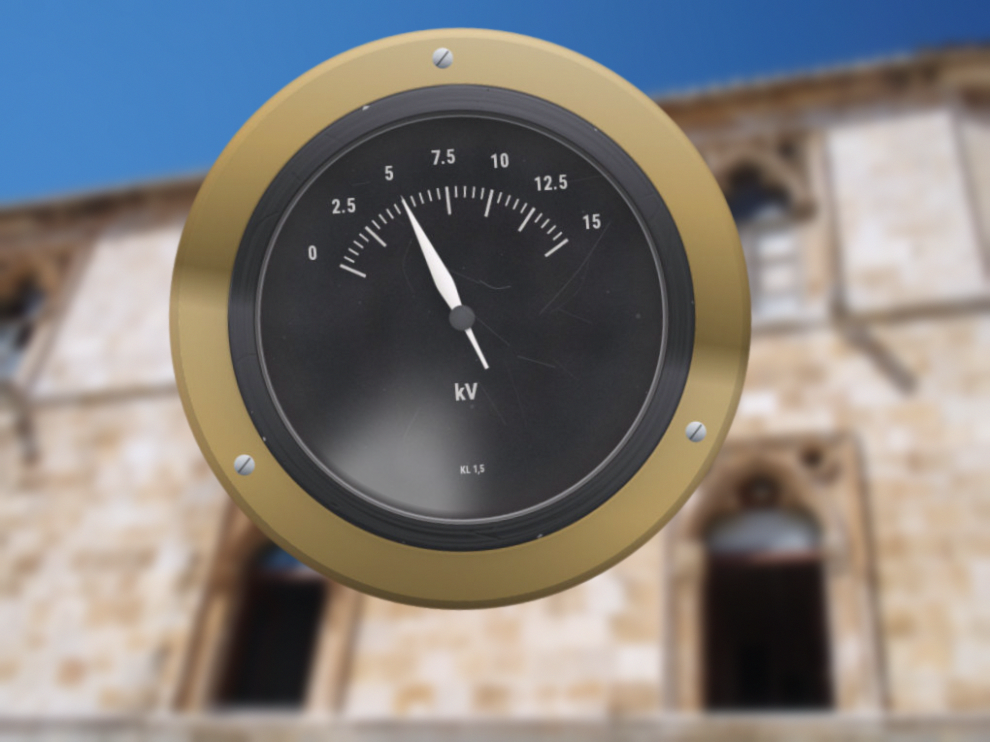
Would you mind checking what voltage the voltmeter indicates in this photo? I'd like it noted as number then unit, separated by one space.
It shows 5 kV
